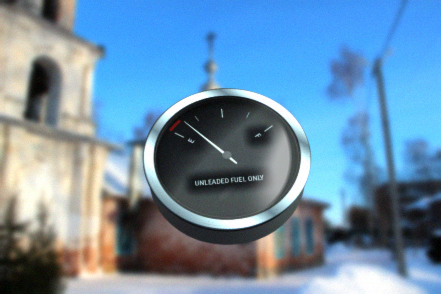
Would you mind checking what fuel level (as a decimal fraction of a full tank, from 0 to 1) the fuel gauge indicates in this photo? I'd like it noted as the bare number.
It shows 0.125
